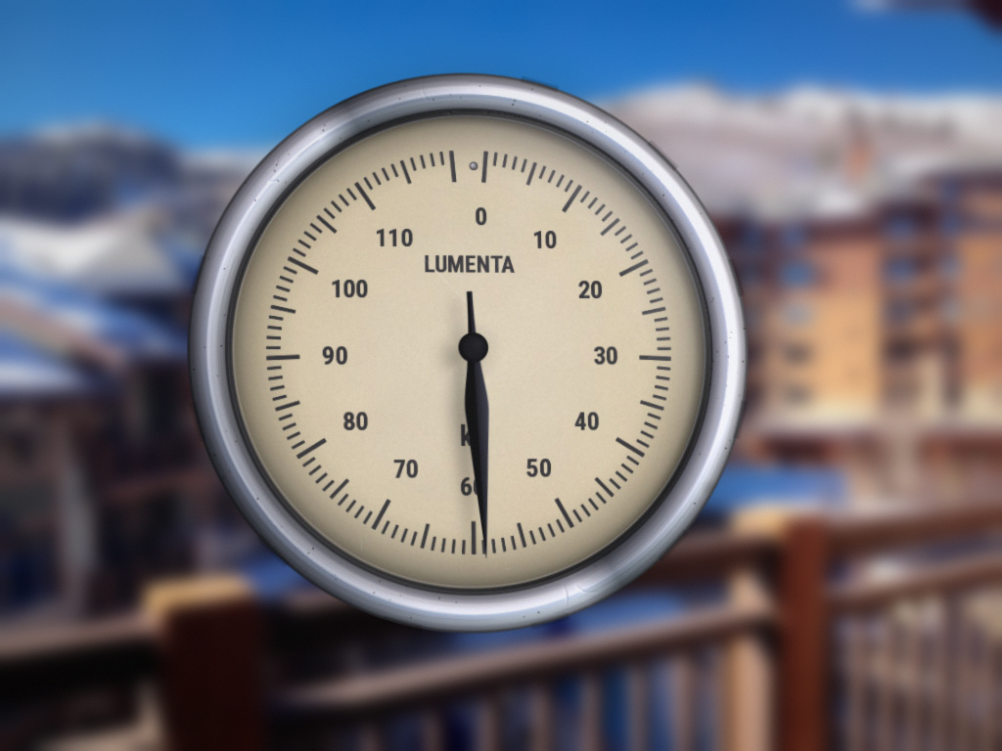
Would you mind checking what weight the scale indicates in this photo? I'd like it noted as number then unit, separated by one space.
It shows 59 kg
